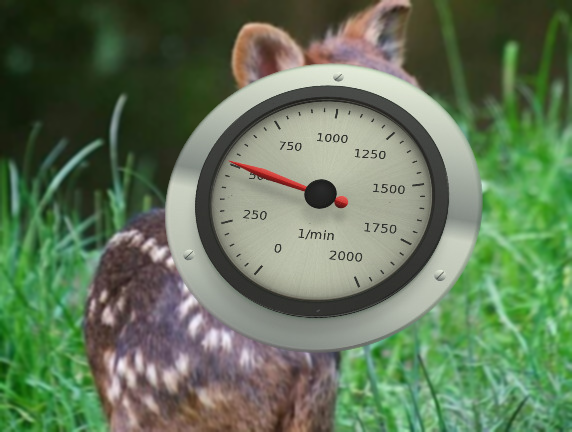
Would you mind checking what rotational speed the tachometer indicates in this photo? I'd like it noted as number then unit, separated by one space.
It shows 500 rpm
